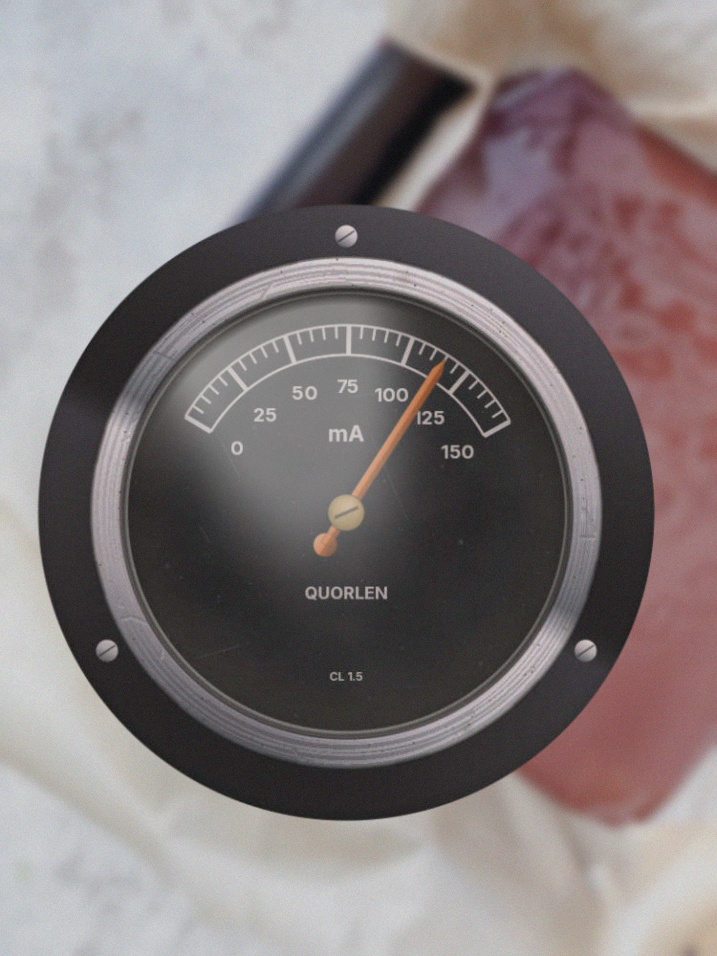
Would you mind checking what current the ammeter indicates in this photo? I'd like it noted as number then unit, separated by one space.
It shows 115 mA
